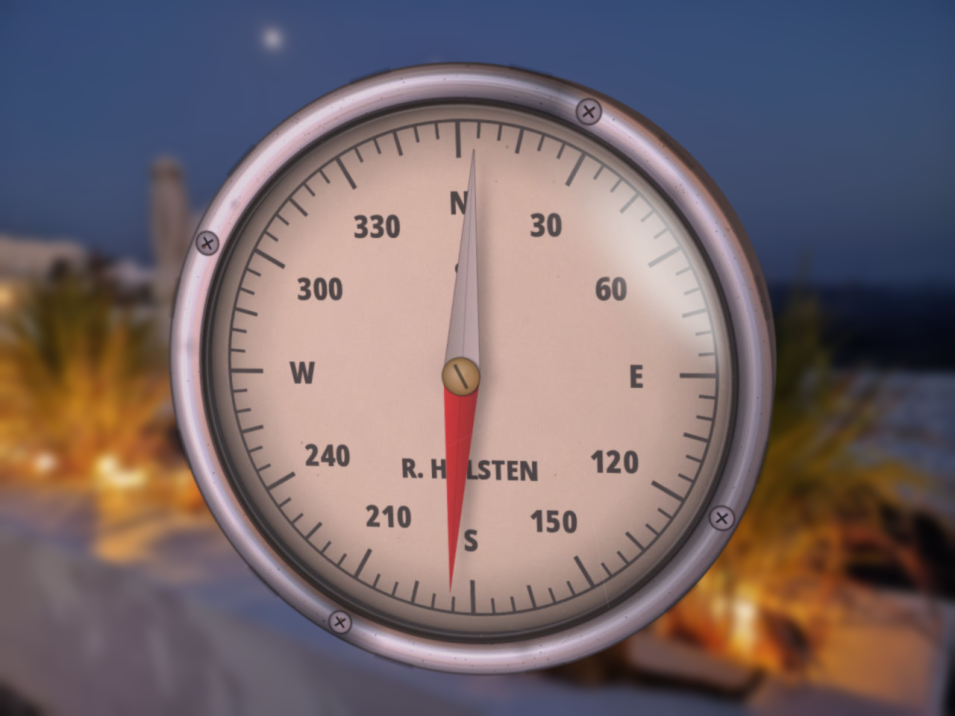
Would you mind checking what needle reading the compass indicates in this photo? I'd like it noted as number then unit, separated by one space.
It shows 185 °
